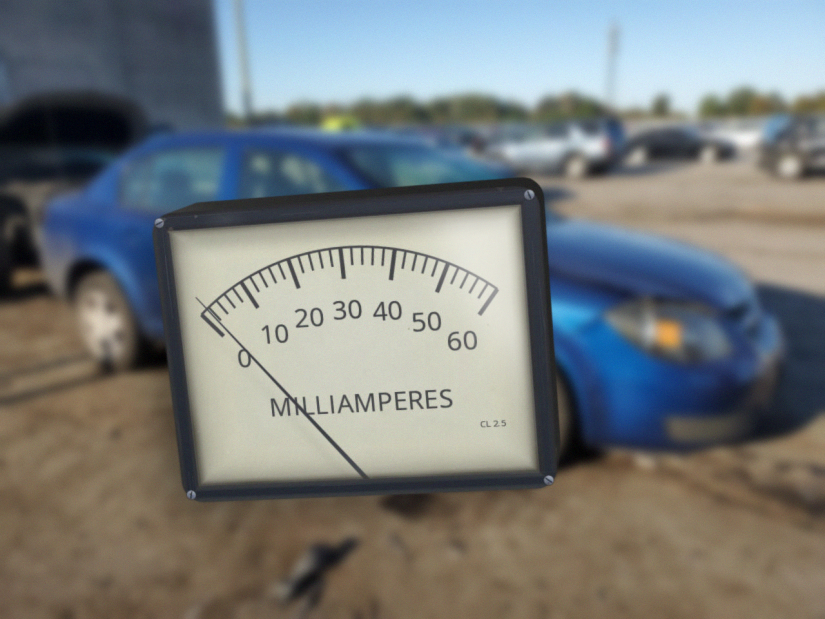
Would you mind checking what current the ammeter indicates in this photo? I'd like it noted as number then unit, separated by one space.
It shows 2 mA
